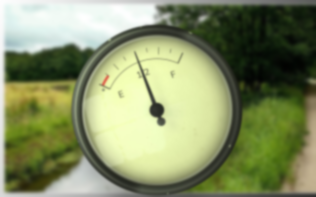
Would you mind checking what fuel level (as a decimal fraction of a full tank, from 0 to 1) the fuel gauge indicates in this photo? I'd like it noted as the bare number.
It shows 0.5
